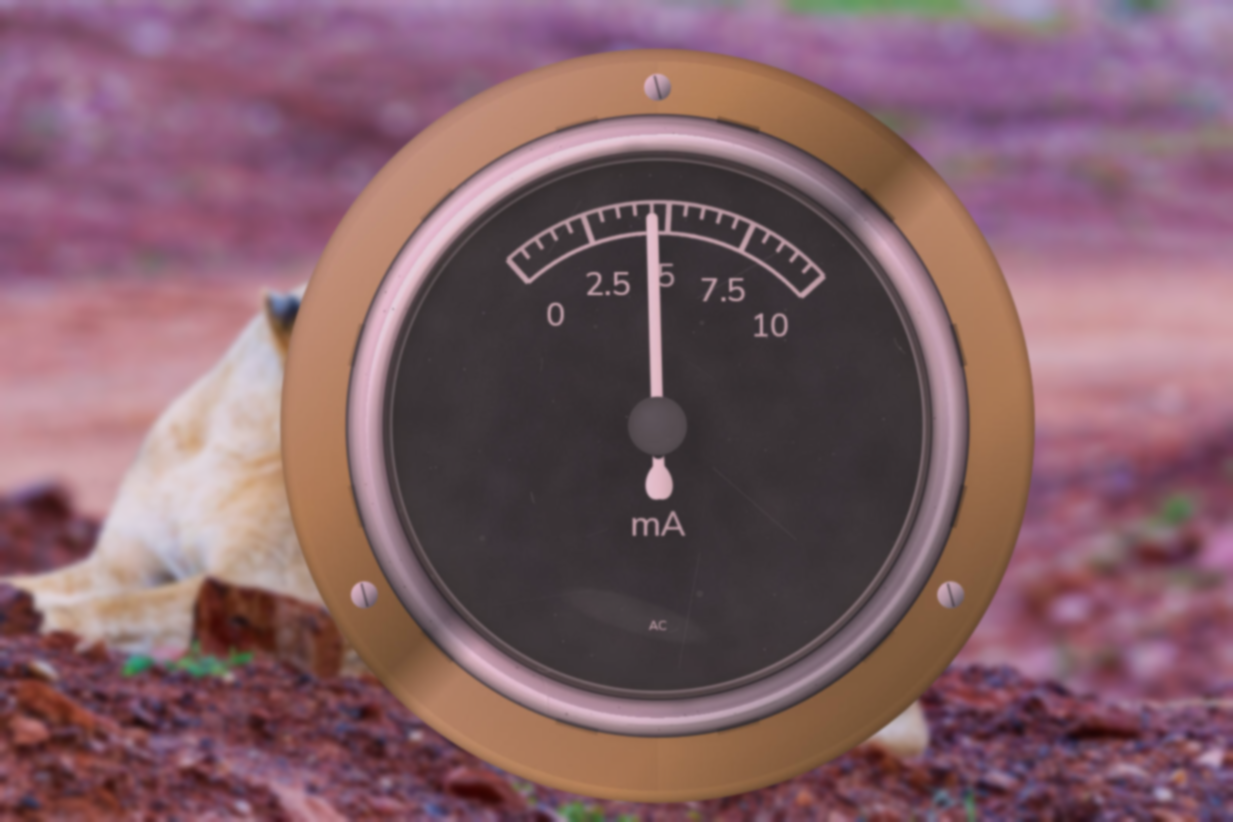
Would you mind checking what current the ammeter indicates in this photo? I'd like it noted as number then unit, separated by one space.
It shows 4.5 mA
